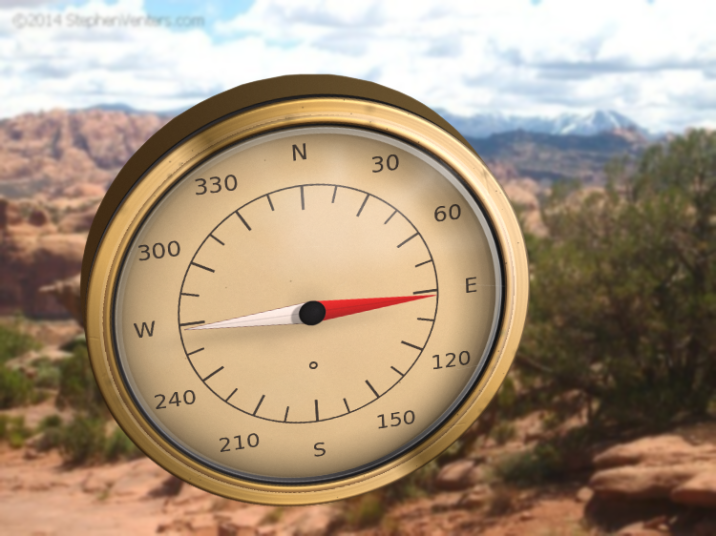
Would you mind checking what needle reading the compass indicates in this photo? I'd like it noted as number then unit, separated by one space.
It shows 90 °
